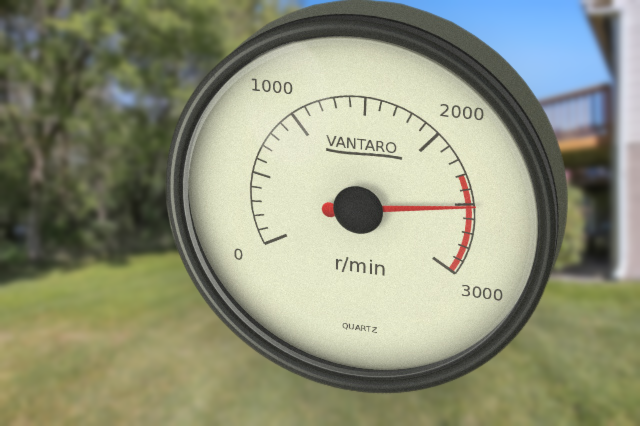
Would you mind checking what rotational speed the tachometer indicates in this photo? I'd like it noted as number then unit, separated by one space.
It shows 2500 rpm
